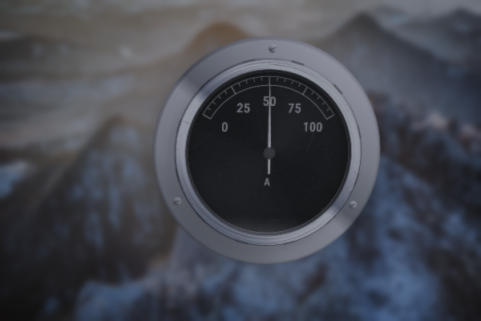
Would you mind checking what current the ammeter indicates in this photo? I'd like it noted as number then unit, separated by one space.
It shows 50 A
